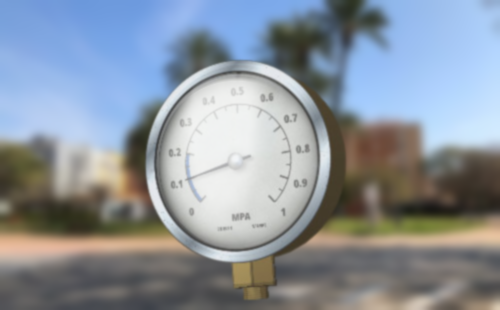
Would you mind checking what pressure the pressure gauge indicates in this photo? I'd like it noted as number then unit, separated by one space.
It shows 0.1 MPa
